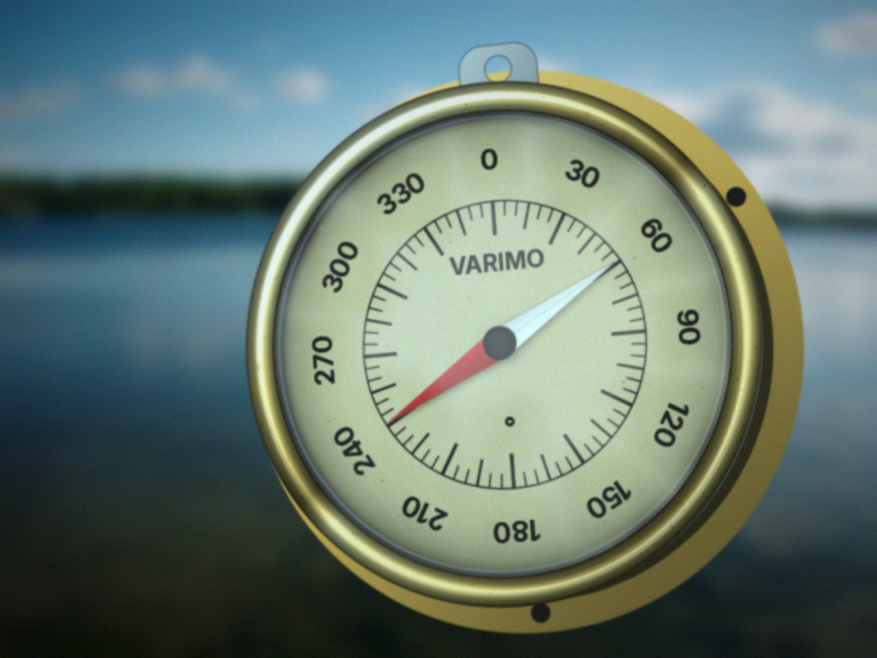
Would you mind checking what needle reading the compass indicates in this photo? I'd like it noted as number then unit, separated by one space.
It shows 240 °
